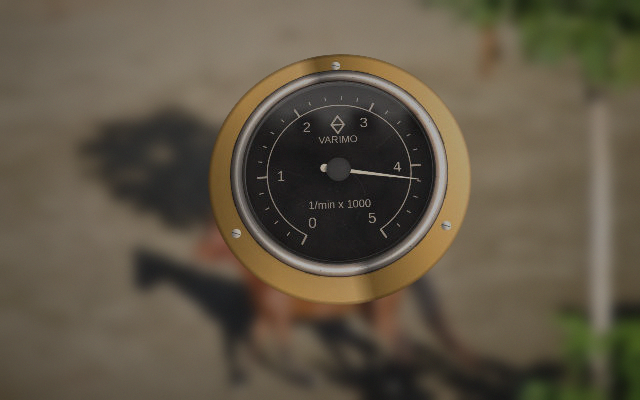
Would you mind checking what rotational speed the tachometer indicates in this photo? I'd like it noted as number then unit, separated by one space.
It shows 4200 rpm
